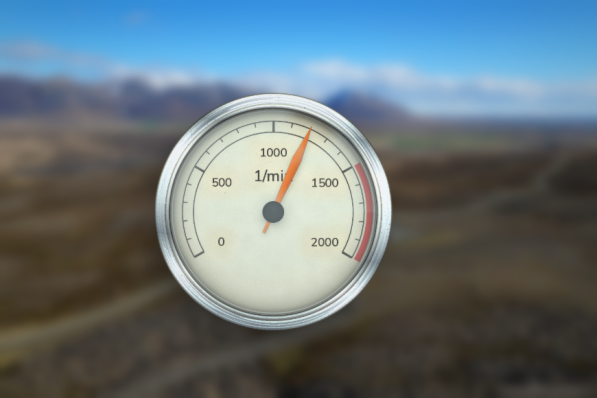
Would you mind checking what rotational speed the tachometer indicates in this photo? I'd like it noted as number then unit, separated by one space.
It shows 1200 rpm
